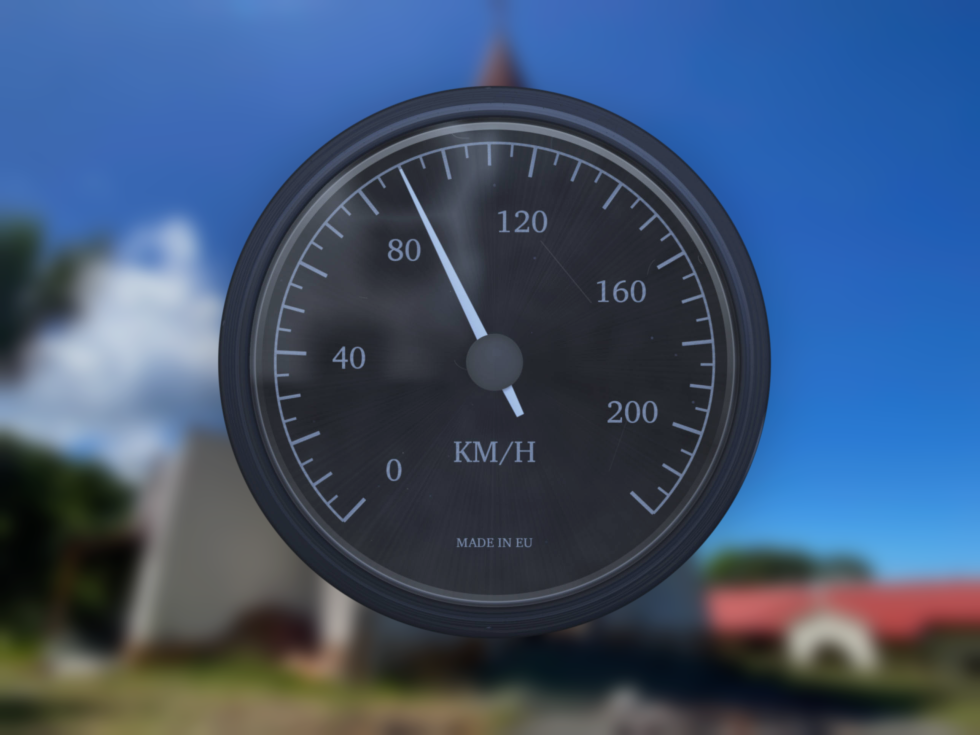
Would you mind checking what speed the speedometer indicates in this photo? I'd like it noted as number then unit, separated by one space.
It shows 90 km/h
